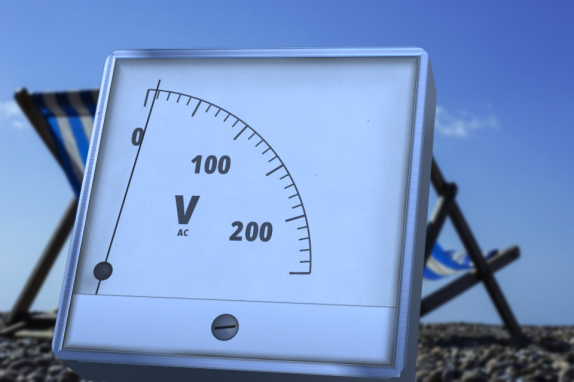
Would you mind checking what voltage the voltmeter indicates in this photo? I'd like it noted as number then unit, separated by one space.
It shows 10 V
